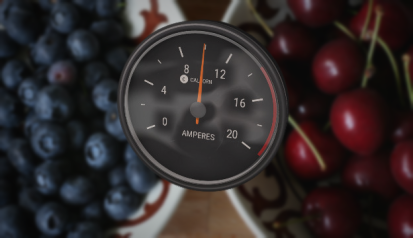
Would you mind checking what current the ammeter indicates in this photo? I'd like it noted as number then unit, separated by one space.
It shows 10 A
